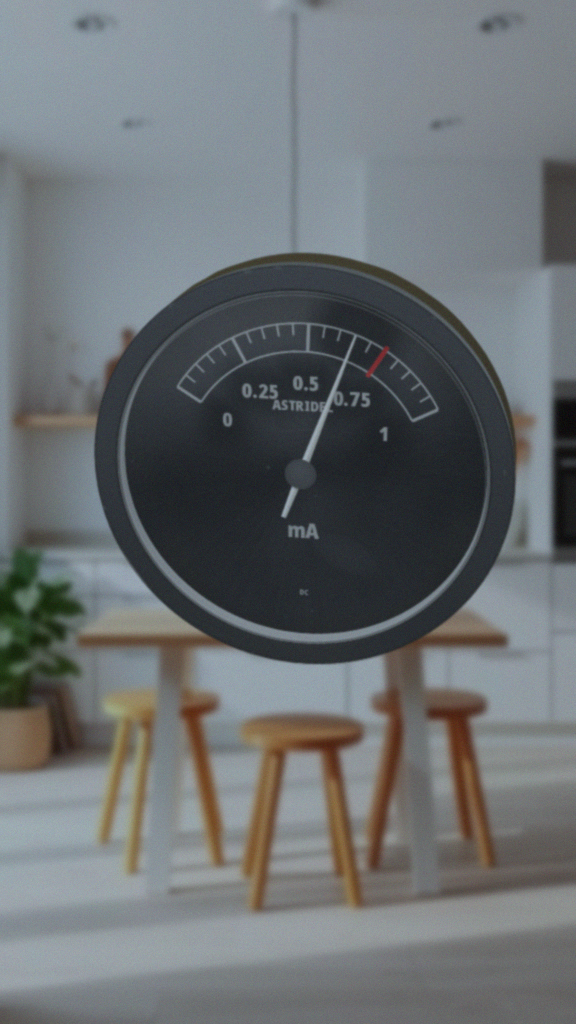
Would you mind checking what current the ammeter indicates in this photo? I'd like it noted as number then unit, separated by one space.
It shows 0.65 mA
